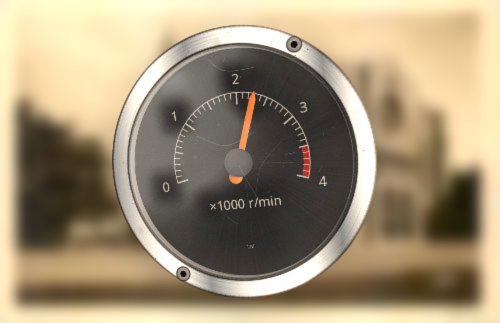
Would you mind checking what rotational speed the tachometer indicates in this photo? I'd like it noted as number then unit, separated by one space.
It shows 2300 rpm
